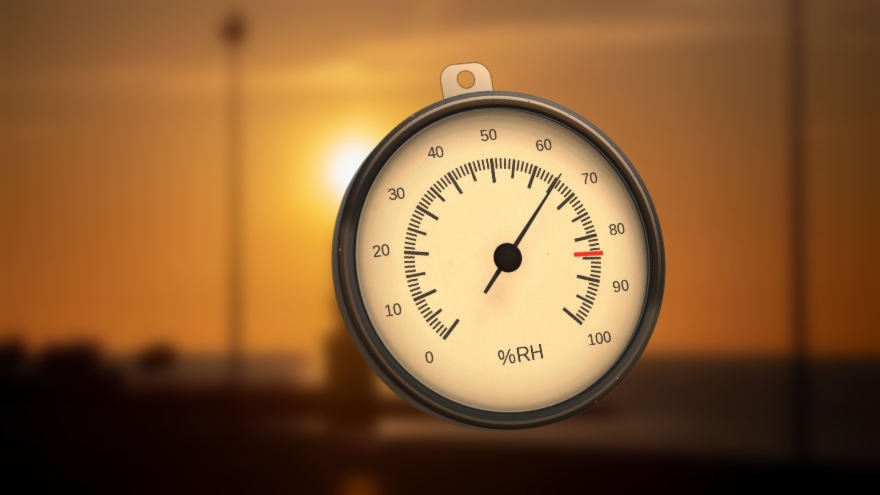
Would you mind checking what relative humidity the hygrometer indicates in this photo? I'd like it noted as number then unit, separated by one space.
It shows 65 %
